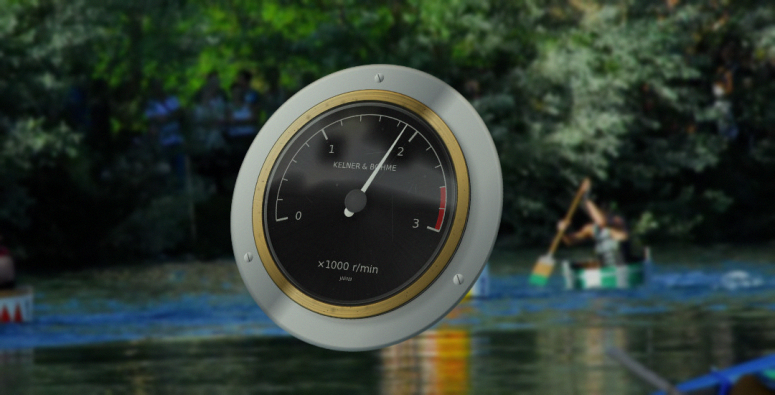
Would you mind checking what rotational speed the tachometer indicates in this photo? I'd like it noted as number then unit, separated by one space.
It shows 1900 rpm
